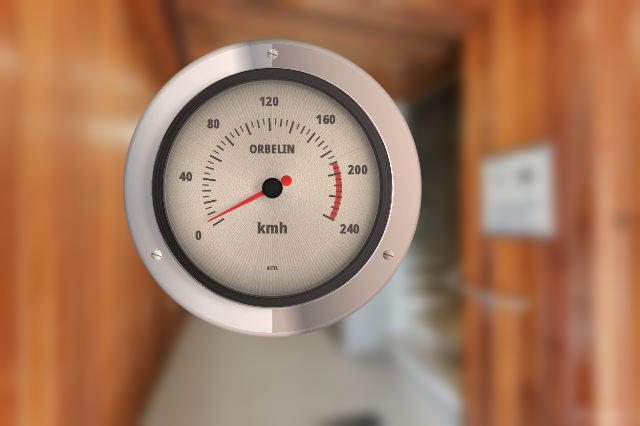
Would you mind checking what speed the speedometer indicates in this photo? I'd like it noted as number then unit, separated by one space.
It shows 5 km/h
